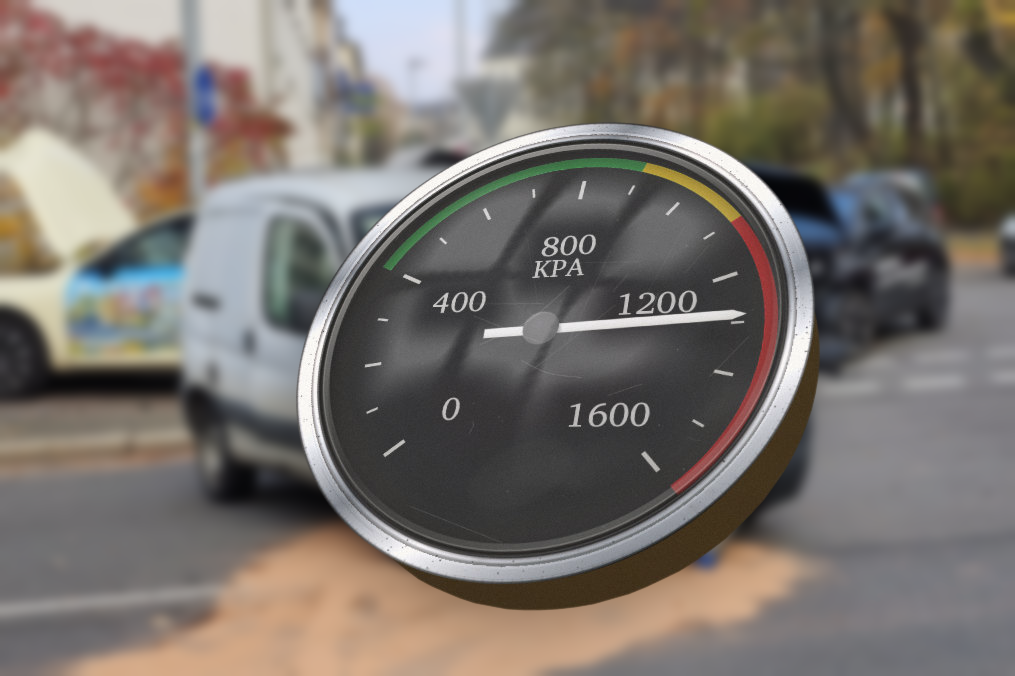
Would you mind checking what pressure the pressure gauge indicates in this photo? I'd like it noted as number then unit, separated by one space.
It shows 1300 kPa
